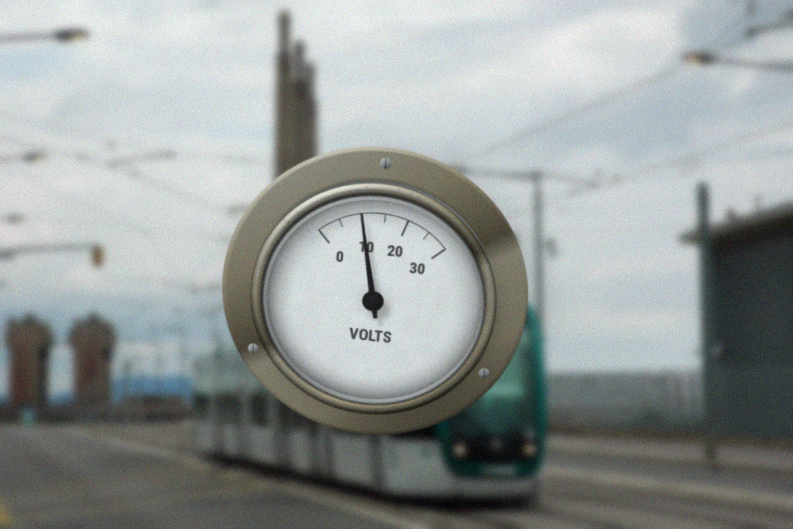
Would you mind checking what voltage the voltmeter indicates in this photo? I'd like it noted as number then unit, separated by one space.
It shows 10 V
